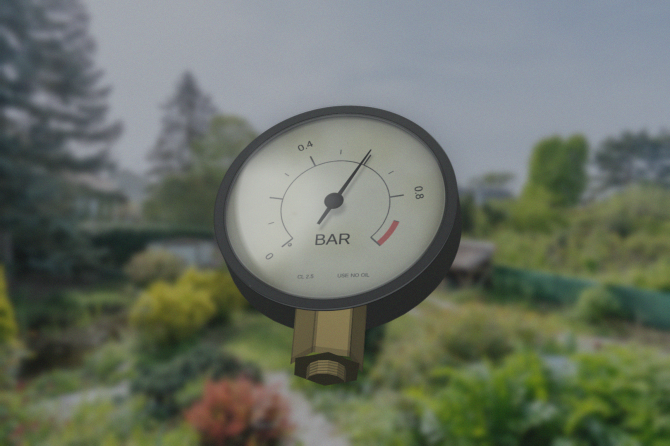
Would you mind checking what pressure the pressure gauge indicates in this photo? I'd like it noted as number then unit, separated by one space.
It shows 0.6 bar
